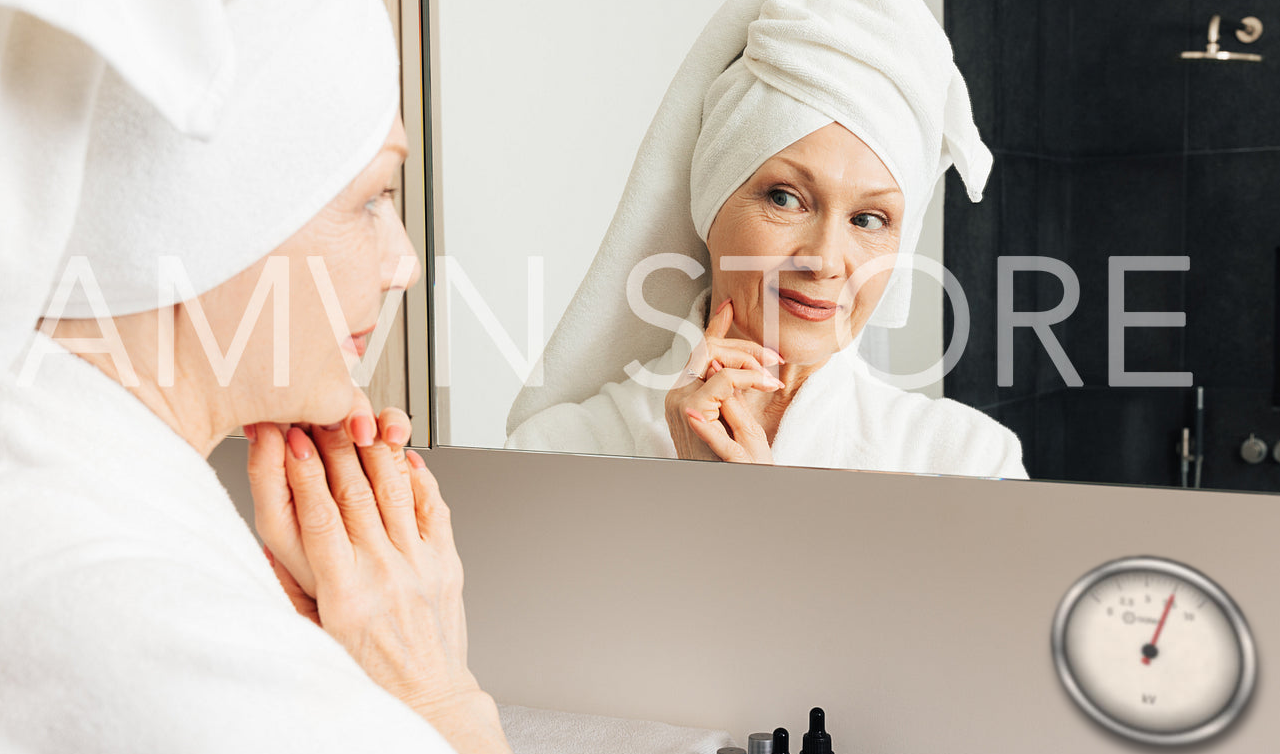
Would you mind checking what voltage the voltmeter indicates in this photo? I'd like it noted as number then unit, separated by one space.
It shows 7.5 kV
